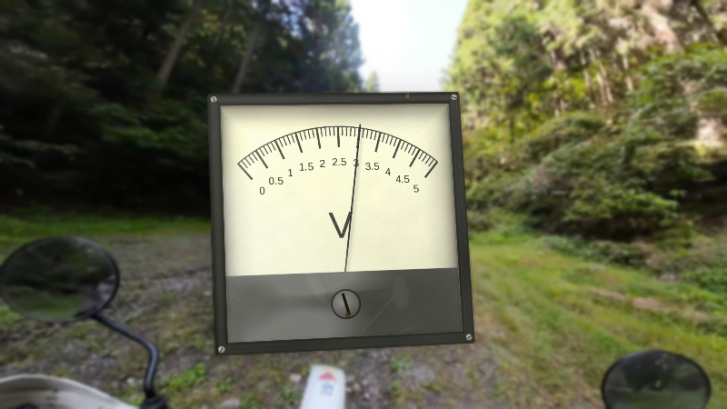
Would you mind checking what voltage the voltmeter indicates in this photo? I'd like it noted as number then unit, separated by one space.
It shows 3 V
